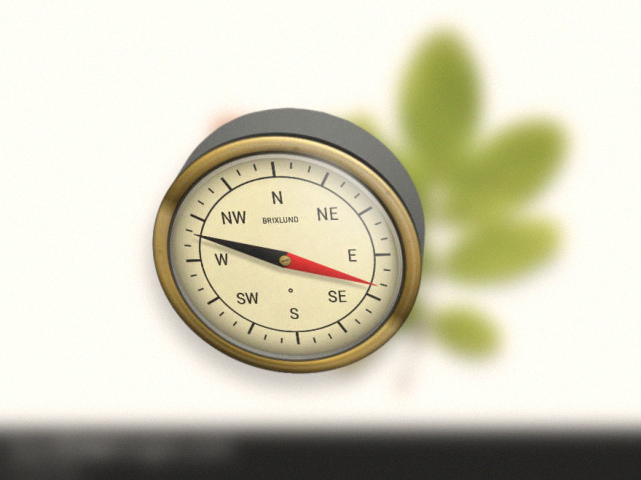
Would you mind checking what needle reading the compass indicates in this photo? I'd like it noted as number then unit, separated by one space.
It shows 110 °
